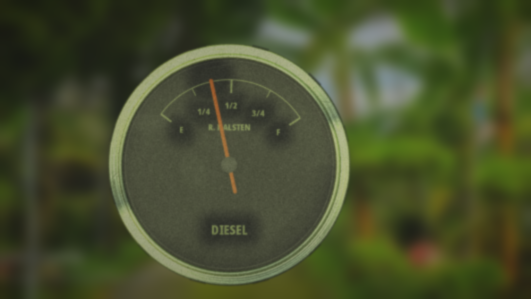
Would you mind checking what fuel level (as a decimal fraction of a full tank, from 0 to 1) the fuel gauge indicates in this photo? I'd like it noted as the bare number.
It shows 0.375
